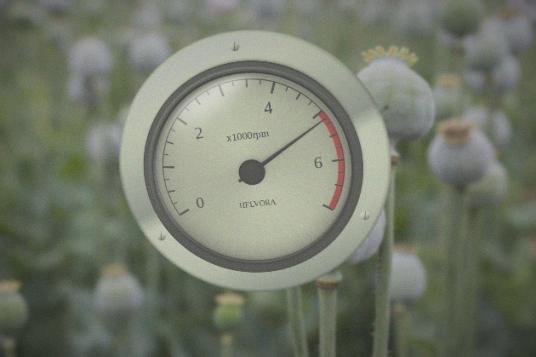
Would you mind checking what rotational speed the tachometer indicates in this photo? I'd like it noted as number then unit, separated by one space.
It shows 5125 rpm
